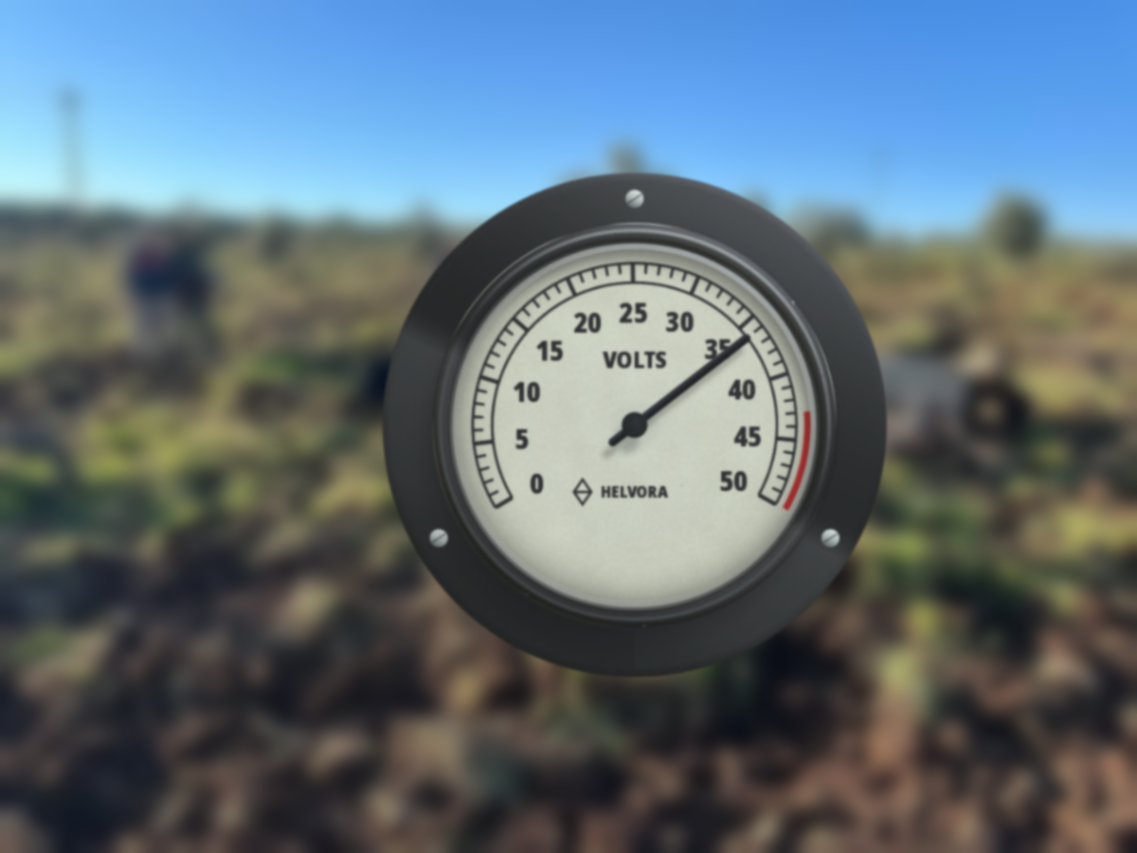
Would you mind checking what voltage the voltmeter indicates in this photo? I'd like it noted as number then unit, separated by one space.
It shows 36 V
